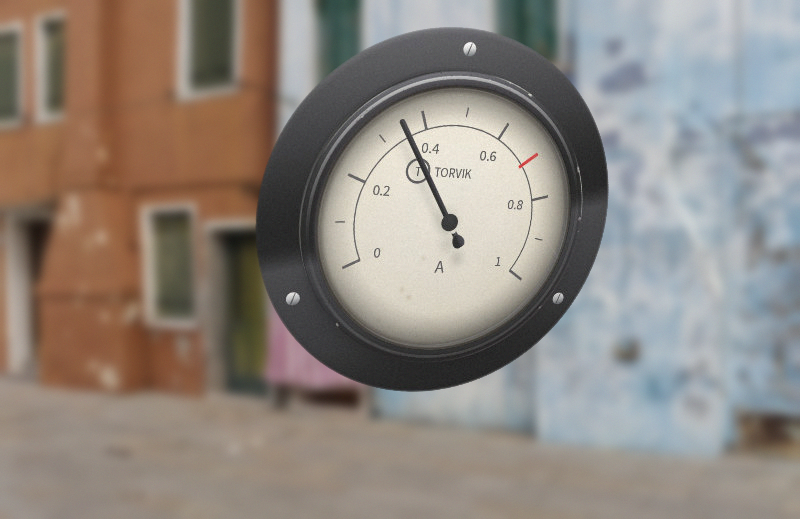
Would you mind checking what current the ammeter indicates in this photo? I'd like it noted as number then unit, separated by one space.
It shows 0.35 A
